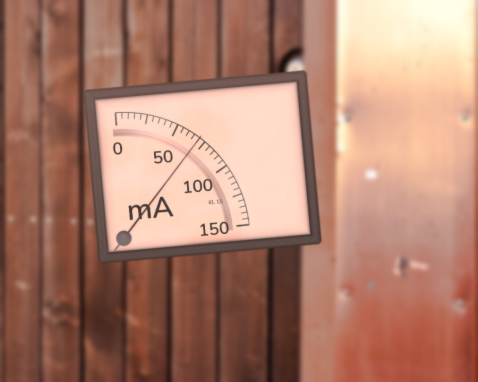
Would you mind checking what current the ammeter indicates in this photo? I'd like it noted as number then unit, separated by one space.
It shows 70 mA
